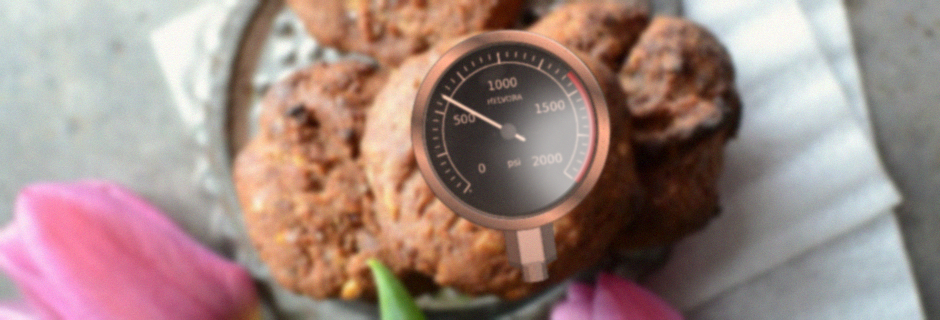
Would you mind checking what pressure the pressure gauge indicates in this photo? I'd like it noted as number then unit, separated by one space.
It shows 600 psi
